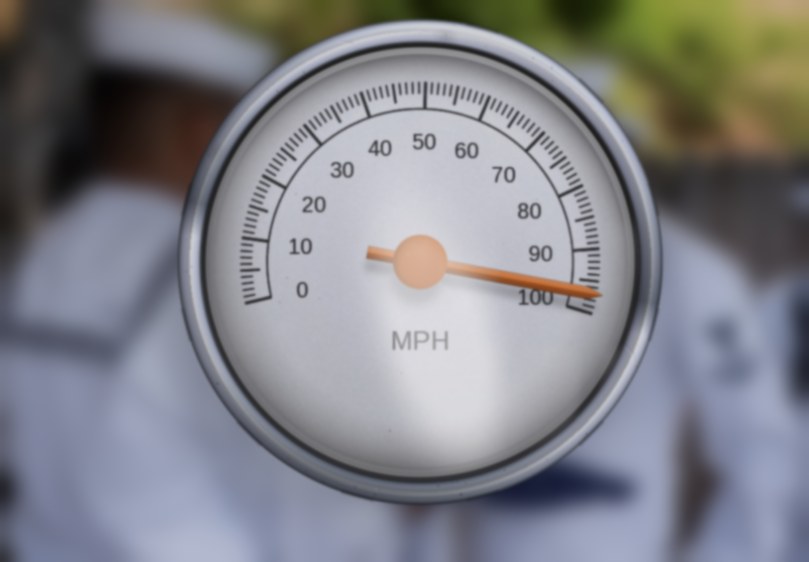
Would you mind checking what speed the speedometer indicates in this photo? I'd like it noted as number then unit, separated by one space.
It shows 97 mph
